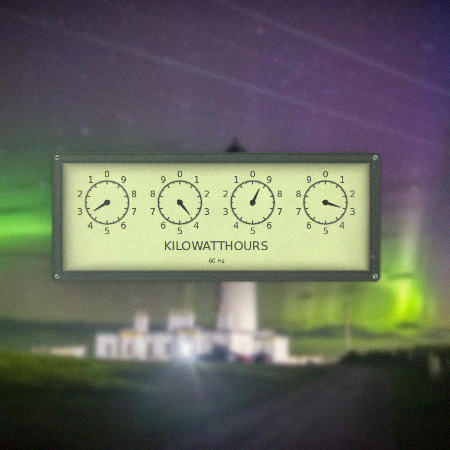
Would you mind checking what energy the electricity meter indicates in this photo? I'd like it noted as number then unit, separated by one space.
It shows 3393 kWh
